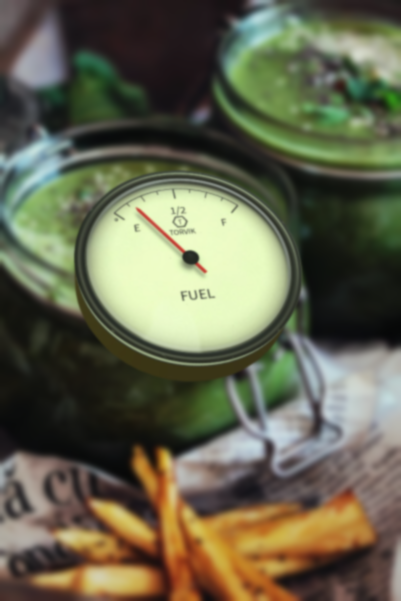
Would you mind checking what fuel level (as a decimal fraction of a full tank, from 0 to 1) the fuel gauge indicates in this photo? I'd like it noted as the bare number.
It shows 0.125
